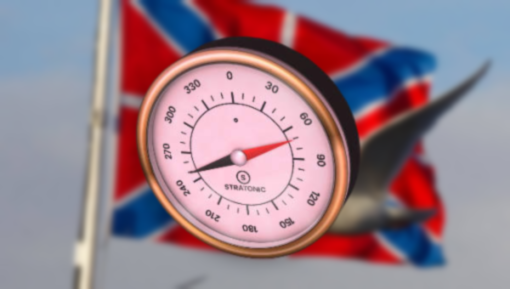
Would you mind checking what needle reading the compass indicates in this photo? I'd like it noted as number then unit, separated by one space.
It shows 70 °
